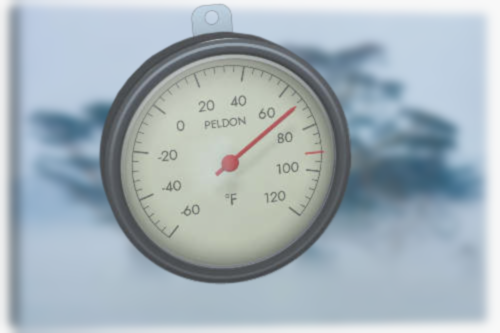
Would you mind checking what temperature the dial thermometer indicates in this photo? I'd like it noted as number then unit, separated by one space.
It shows 68 °F
